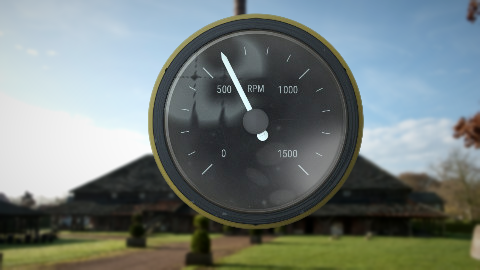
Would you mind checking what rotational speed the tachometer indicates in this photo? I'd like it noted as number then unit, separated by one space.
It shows 600 rpm
